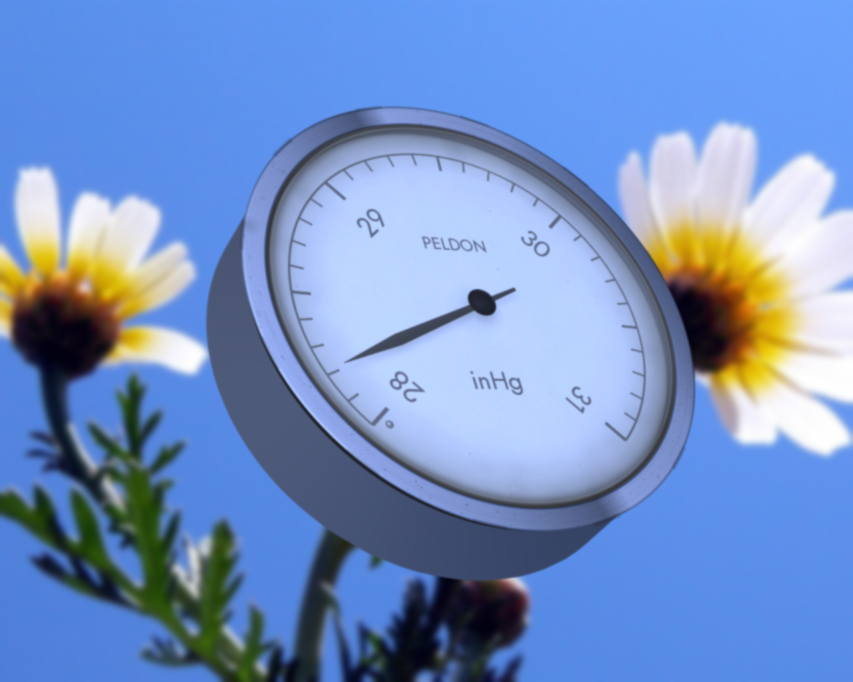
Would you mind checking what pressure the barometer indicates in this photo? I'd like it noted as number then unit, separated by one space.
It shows 28.2 inHg
